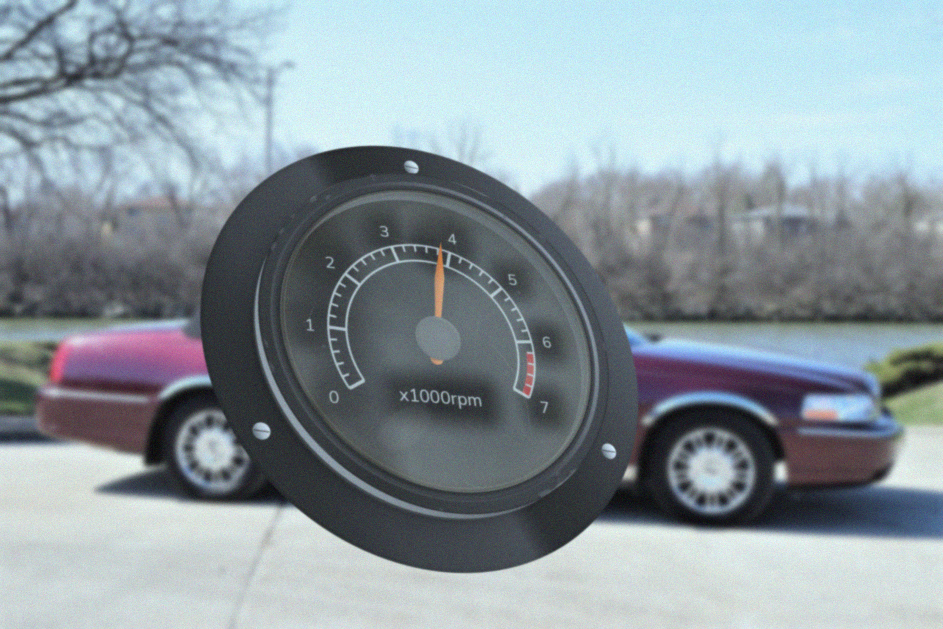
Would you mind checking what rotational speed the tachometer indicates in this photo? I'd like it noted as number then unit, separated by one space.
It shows 3800 rpm
